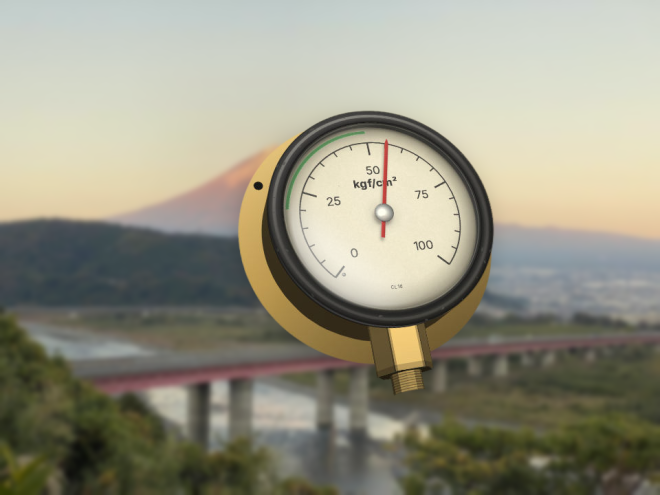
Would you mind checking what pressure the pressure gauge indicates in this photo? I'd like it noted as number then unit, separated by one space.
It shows 55 kg/cm²
